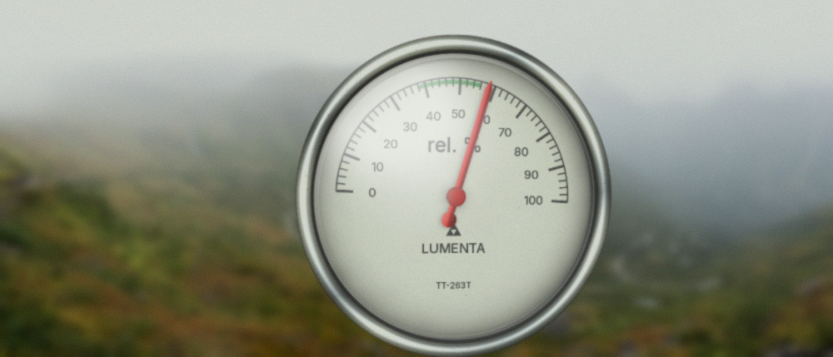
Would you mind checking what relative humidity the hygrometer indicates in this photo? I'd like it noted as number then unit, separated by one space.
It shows 58 %
